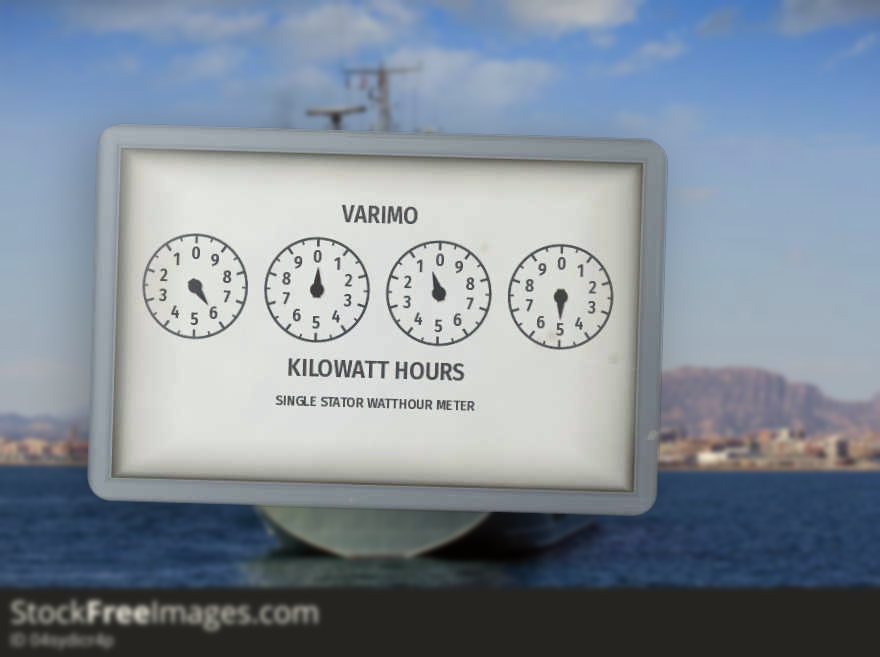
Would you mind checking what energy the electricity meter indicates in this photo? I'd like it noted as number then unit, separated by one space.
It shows 6005 kWh
